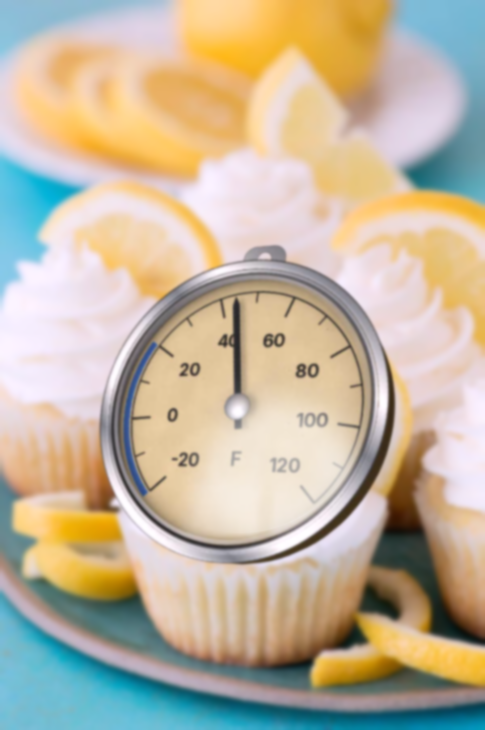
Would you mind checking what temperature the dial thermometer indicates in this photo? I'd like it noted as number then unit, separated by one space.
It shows 45 °F
